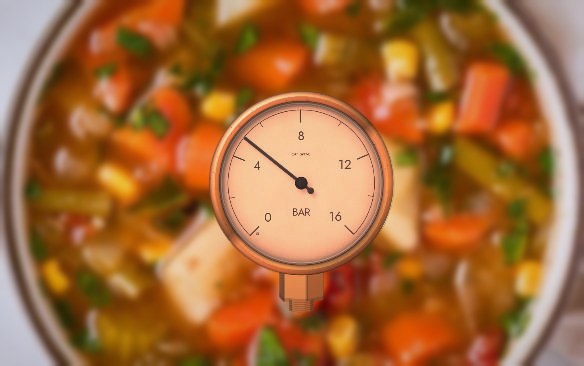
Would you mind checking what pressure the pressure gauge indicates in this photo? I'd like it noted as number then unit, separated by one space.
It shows 5 bar
